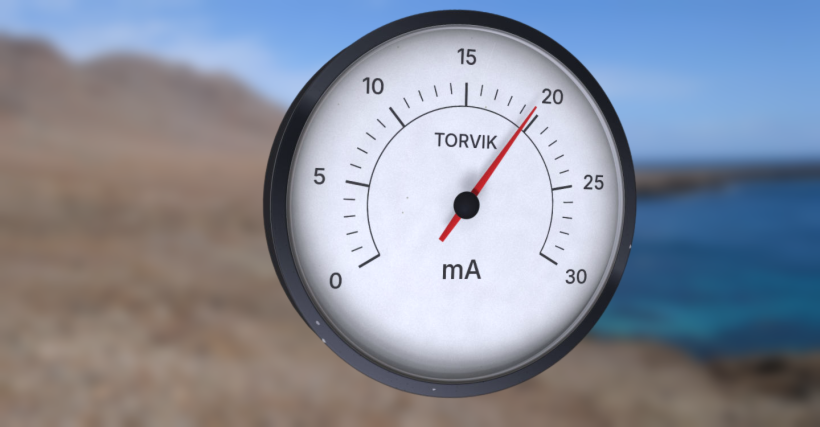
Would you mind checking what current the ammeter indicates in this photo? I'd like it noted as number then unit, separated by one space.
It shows 19.5 mA
